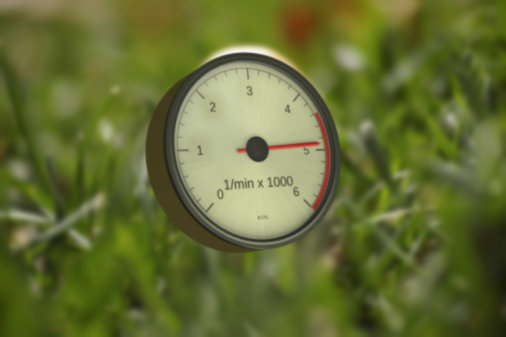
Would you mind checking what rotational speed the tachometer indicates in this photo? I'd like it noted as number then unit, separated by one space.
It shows 4900 rpm
